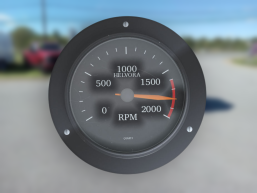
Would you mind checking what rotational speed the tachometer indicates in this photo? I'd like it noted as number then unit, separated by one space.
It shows 1800 rpm
